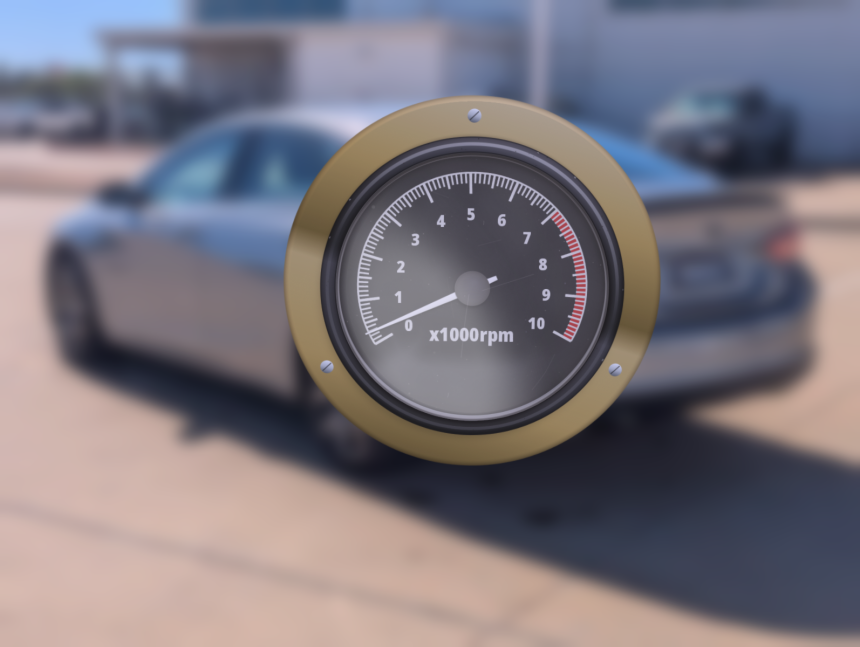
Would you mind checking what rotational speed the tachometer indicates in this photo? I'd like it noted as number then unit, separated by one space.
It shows 300 rpm
